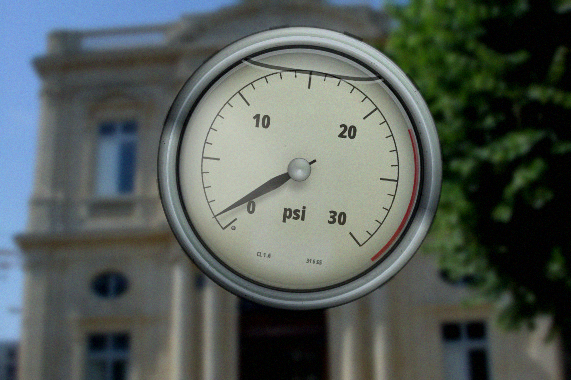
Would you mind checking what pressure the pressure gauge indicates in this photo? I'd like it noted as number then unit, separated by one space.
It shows 1 psi
